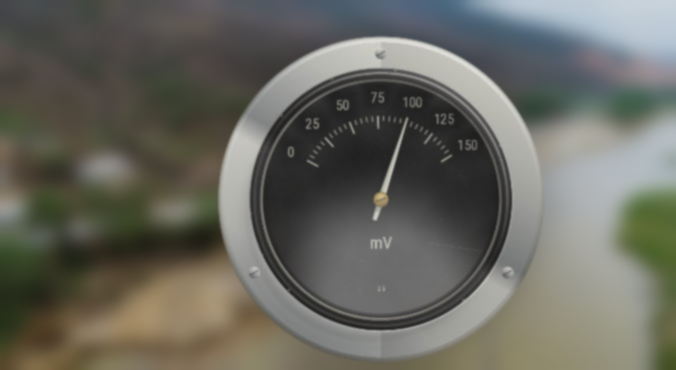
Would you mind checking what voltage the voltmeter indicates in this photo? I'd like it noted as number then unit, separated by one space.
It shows 100 mV
